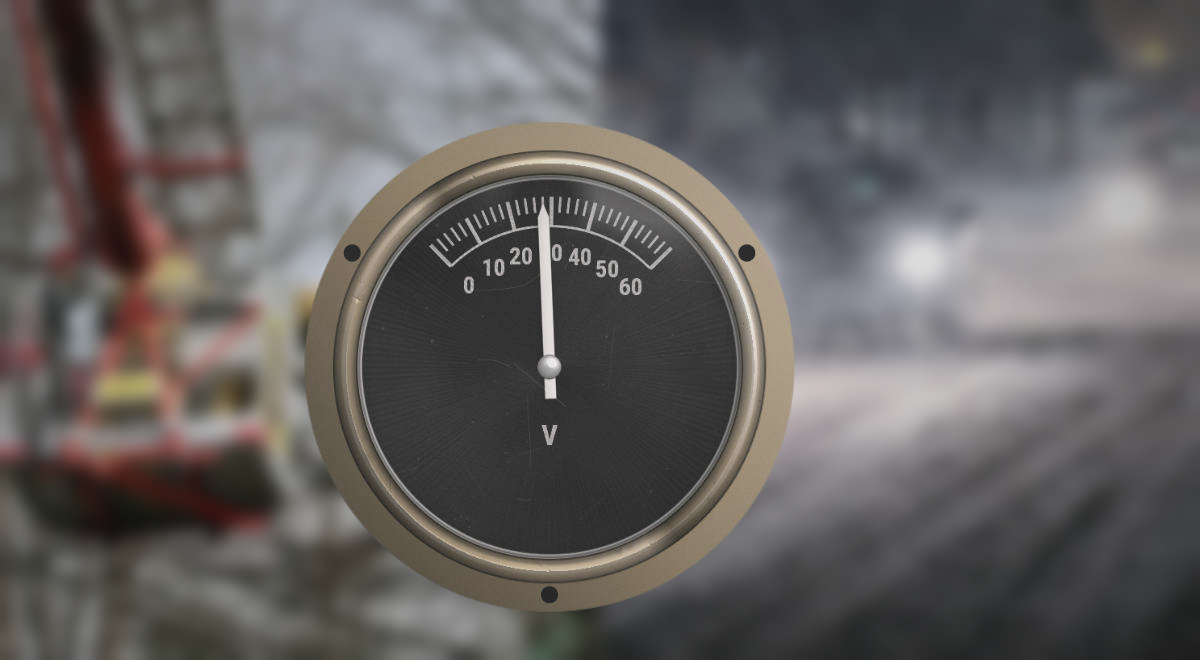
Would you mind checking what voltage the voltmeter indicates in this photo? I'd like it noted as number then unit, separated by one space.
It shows 28 V
